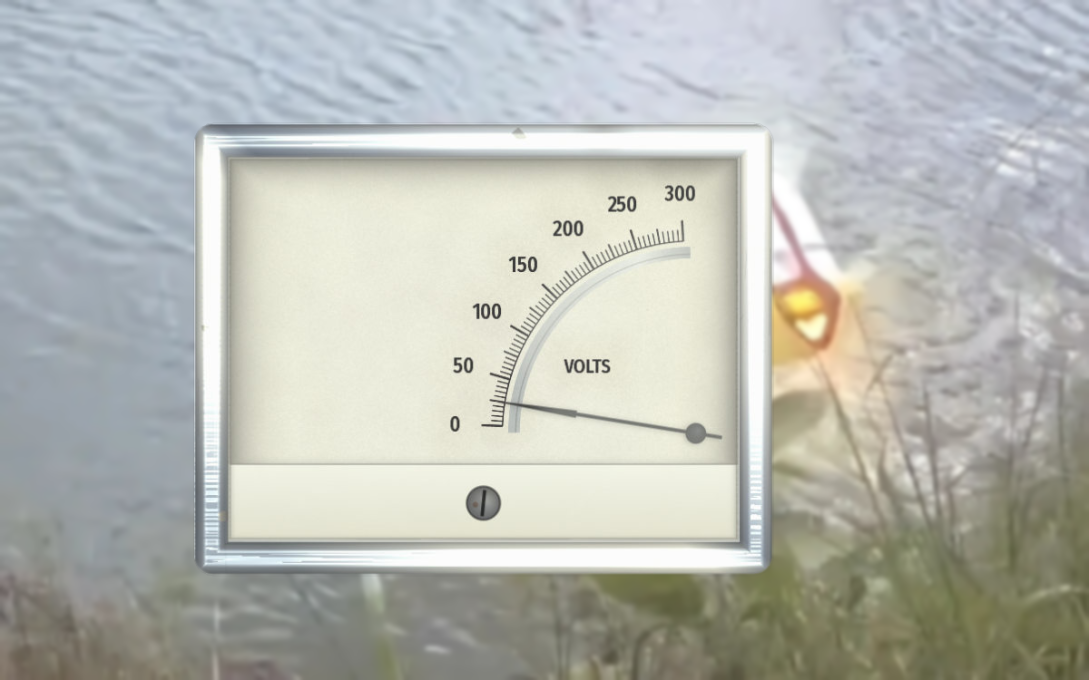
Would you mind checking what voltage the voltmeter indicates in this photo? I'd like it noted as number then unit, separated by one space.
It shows 25 V
